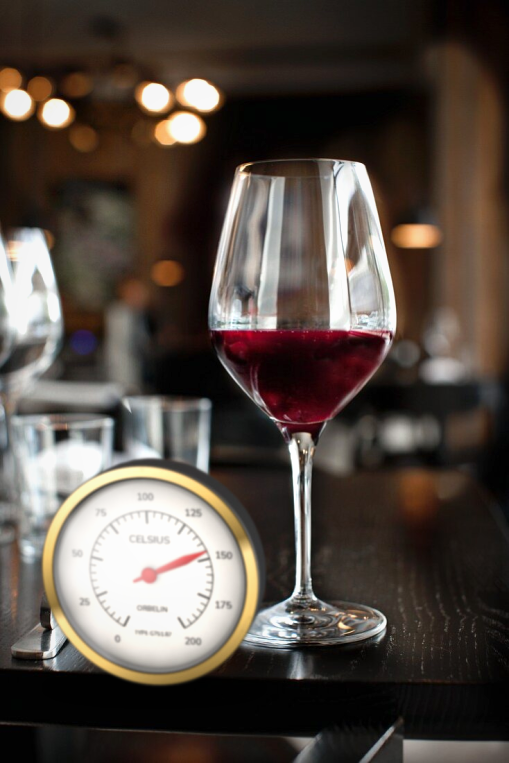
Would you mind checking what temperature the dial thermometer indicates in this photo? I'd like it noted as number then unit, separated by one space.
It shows 145 °C
